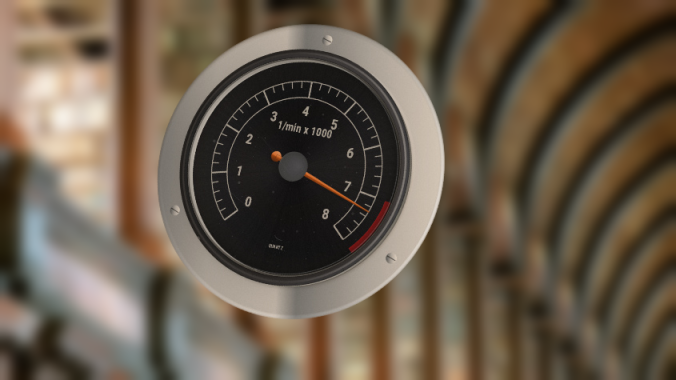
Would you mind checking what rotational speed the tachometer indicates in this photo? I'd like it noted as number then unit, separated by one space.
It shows 7300 rpm
